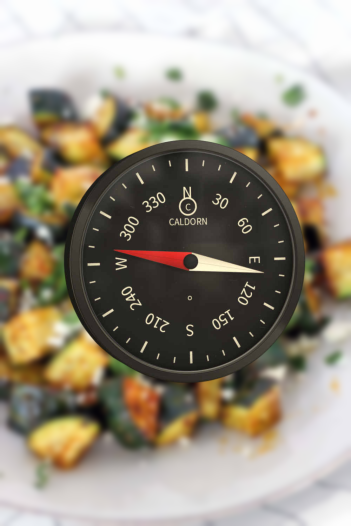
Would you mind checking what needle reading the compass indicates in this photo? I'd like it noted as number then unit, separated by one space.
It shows 280 °
